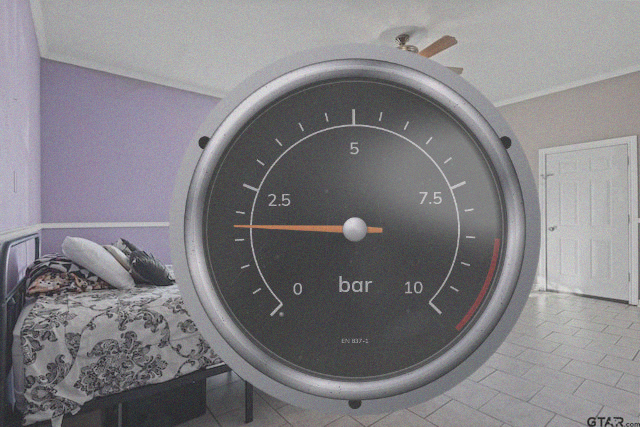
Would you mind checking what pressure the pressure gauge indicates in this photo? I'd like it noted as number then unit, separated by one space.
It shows 1.75 bar
